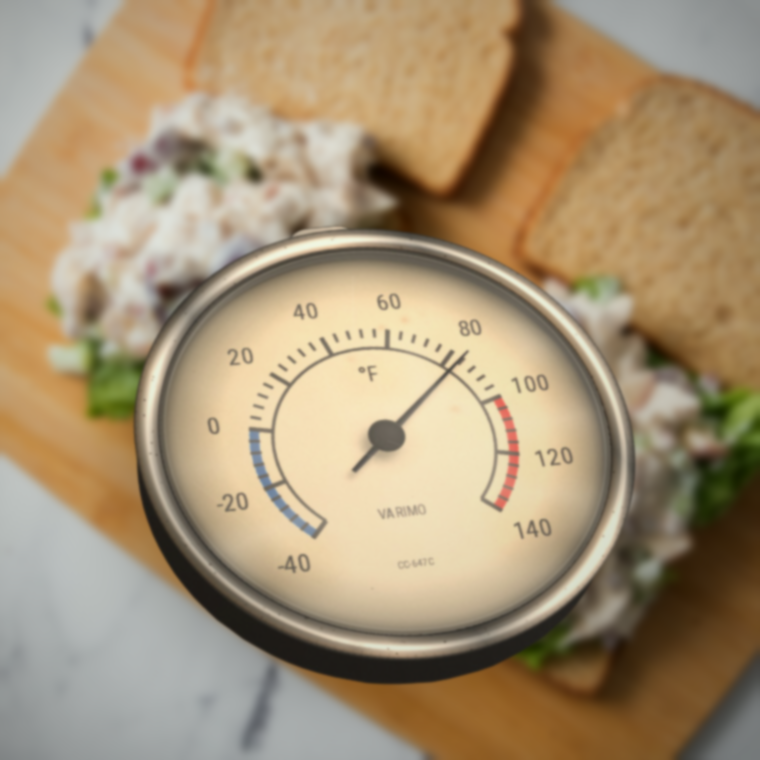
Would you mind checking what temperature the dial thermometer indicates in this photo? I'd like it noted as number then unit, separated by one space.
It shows 84 °F
